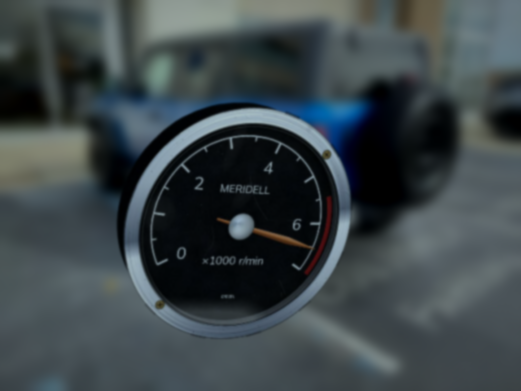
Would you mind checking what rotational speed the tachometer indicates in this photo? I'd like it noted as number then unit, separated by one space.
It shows 6500 rpm
